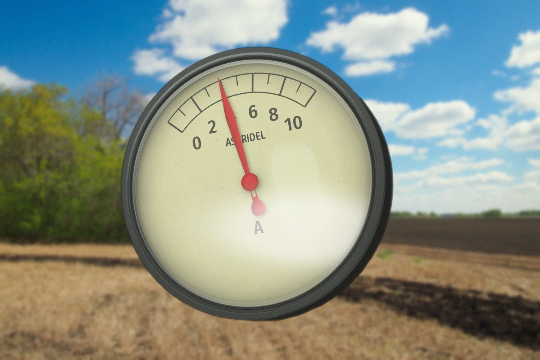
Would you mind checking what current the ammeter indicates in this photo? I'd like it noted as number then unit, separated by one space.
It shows 4 A
